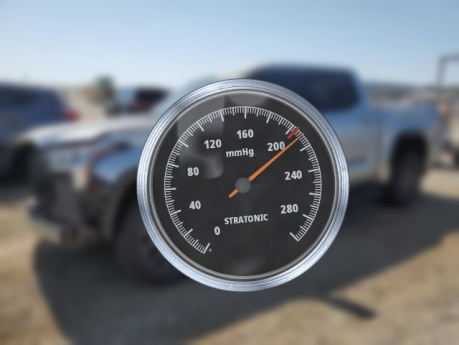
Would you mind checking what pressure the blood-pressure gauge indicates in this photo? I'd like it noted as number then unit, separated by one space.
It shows 210 mmHg
